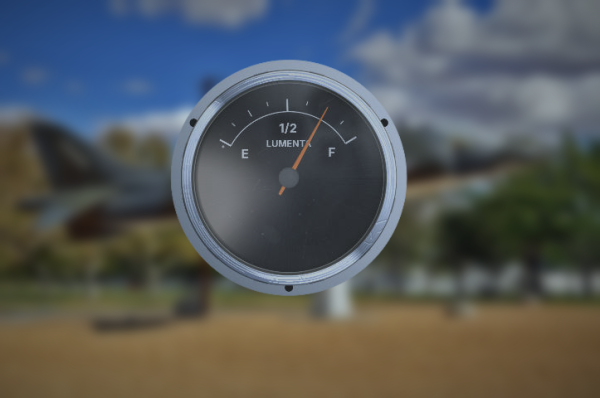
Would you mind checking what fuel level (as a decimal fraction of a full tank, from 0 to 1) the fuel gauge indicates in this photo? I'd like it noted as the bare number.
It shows 0.75
